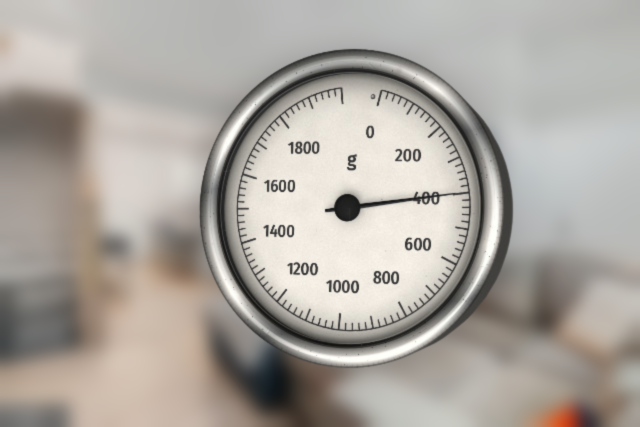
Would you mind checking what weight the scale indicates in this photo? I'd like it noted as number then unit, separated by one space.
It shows 400 g
